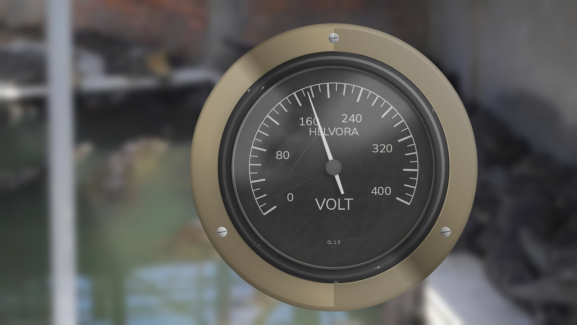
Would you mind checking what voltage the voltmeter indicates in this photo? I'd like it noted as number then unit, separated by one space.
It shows 175 V
